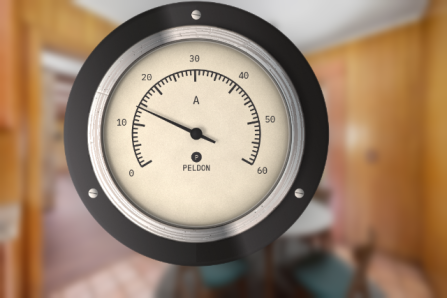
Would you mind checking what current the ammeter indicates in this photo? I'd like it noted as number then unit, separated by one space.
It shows 14 A
